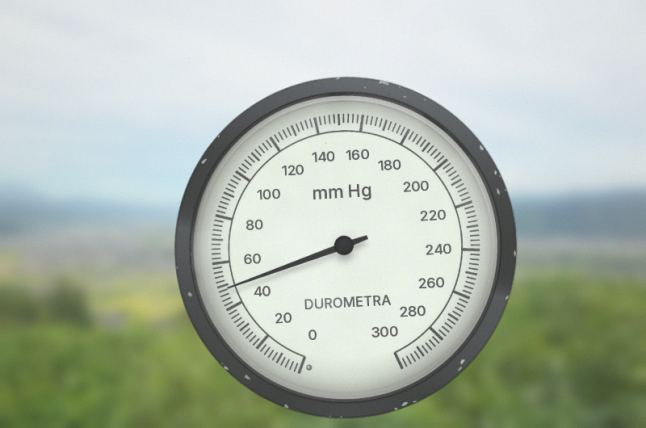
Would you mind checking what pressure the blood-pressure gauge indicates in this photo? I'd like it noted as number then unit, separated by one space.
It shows 48 mmHg
